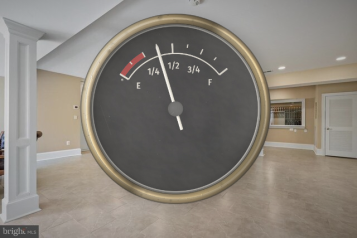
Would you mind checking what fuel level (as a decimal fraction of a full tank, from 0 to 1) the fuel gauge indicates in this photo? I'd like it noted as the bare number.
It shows 0.375
